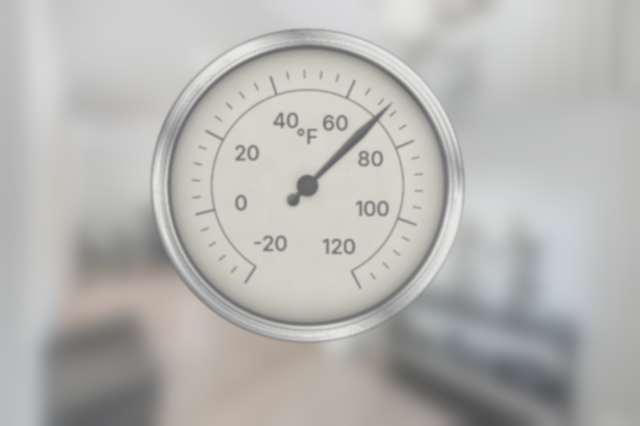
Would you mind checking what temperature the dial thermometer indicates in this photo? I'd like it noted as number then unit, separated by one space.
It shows 70 °F
